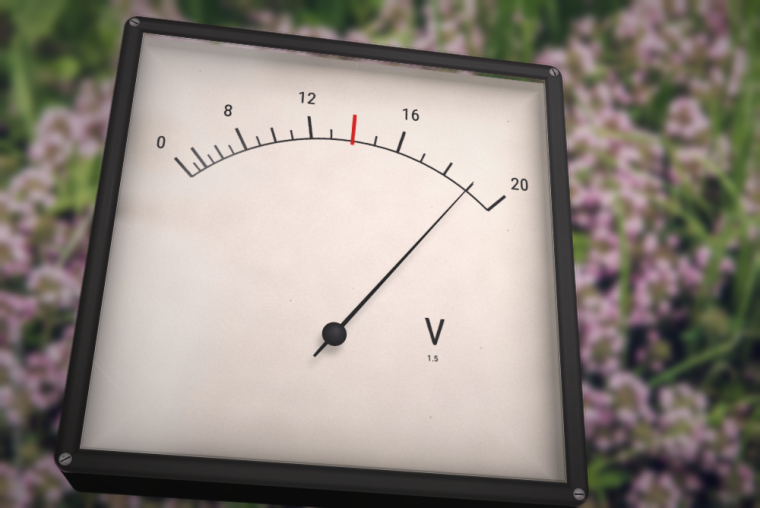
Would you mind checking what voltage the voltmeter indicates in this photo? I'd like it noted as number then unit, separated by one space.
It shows 19 V
